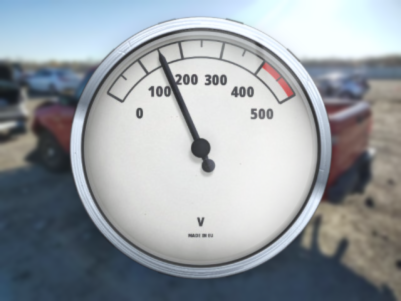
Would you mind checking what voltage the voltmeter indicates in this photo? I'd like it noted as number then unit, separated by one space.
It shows 150 V
